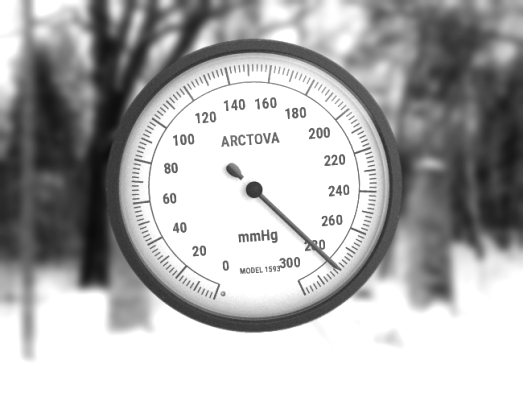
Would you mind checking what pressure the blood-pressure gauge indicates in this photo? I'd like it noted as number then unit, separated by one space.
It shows 280 mmHg
